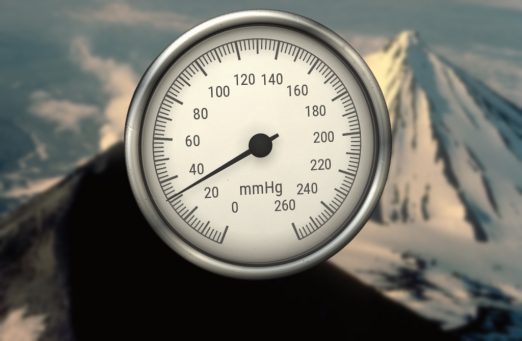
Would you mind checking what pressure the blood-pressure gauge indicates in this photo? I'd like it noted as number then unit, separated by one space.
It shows 32 mmHg
